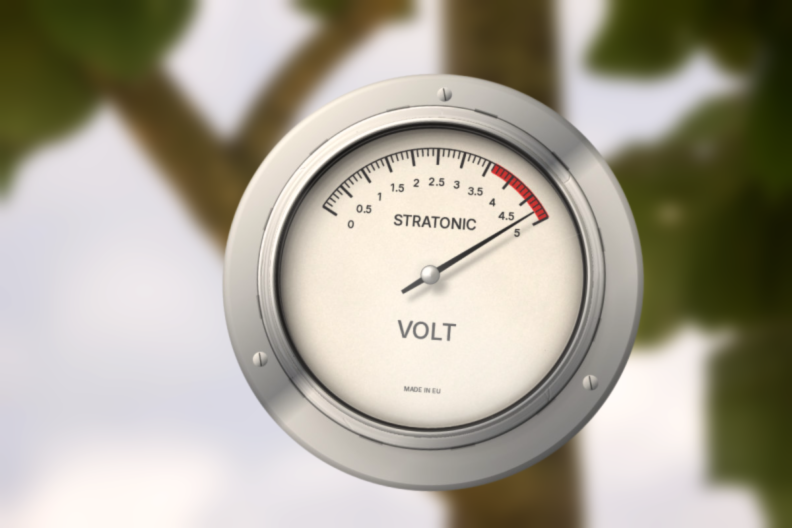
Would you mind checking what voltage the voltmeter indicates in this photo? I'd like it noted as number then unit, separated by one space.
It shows 4.8 V
